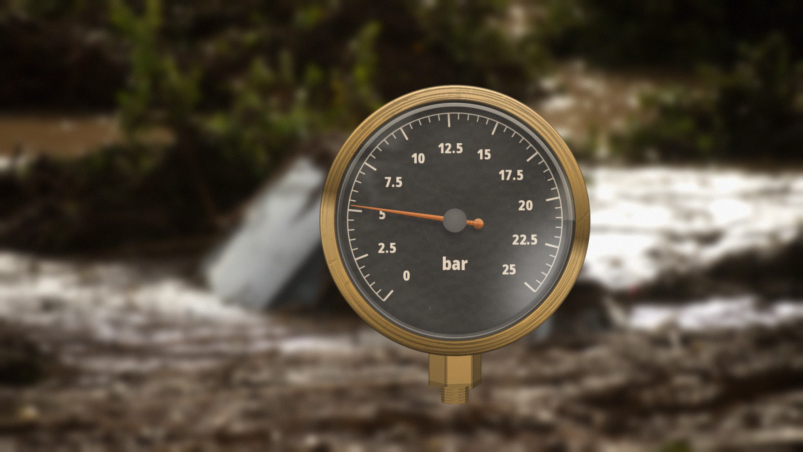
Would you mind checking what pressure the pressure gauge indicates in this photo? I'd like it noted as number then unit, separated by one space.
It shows 5.25 bar
